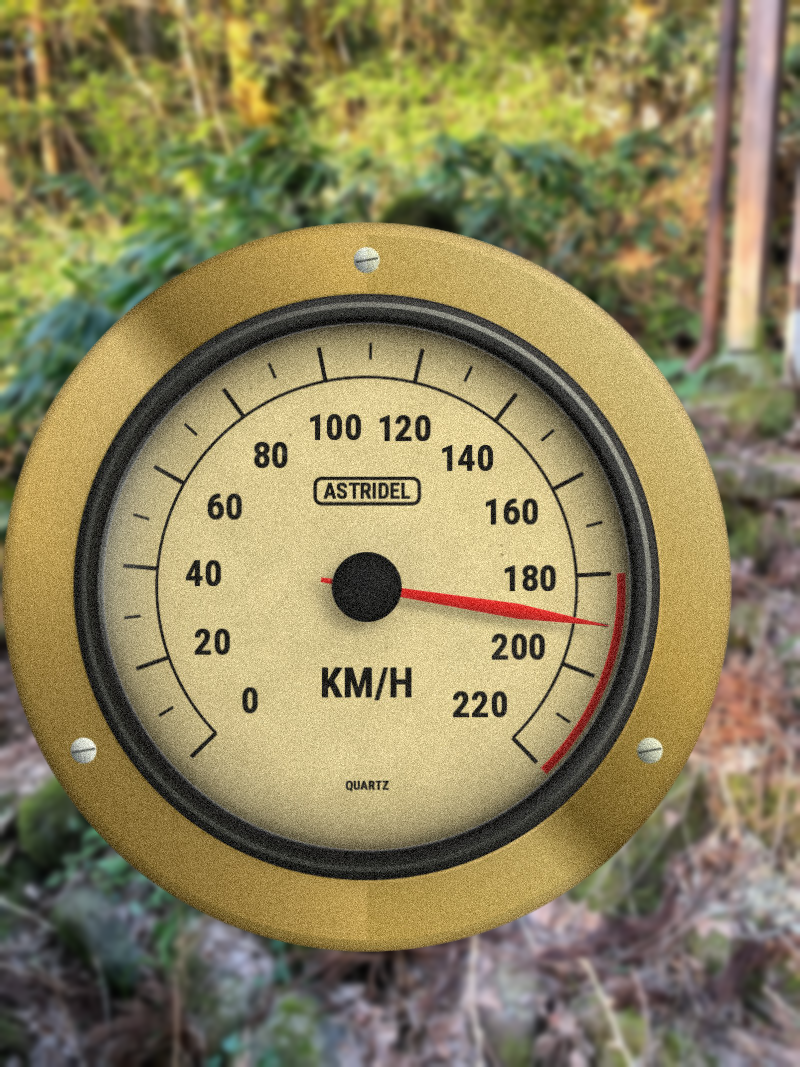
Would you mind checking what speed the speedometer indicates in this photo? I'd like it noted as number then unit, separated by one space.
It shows 190 km/h
